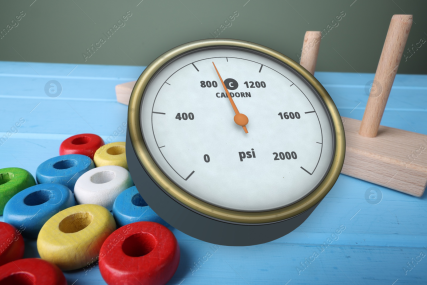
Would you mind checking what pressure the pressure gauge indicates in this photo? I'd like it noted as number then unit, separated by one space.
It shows 900 psi
